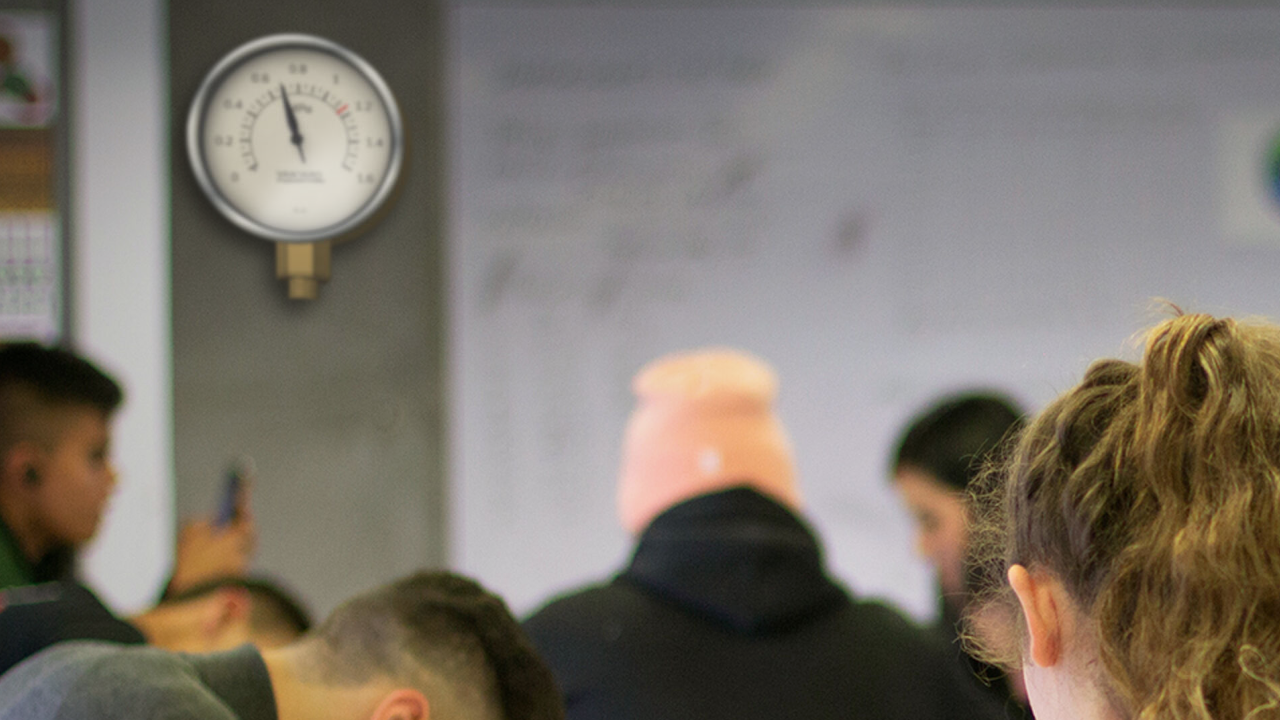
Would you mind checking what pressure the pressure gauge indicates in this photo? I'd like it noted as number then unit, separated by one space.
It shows 0.7 MPa
